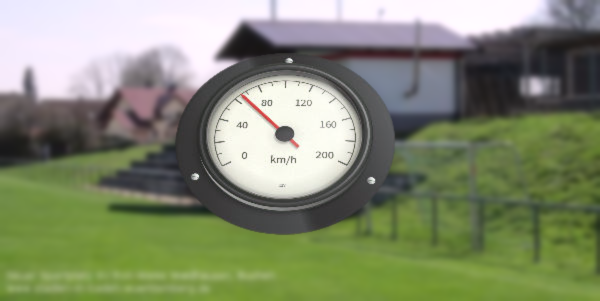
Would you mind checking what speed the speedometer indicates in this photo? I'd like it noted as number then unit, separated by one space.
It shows 65 km/h
